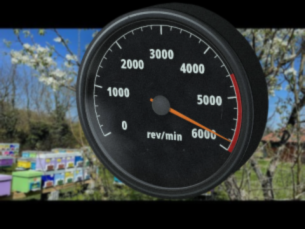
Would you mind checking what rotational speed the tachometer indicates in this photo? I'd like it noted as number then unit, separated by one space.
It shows 5800 rpm
